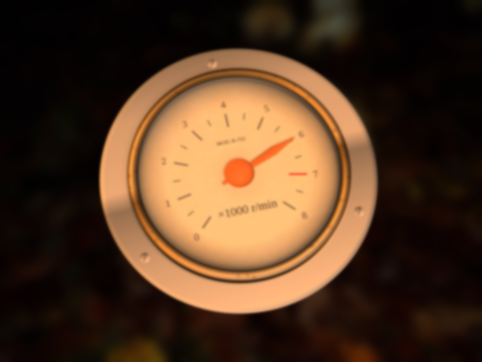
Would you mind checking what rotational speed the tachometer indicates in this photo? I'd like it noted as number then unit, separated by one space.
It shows 6000 rpm
